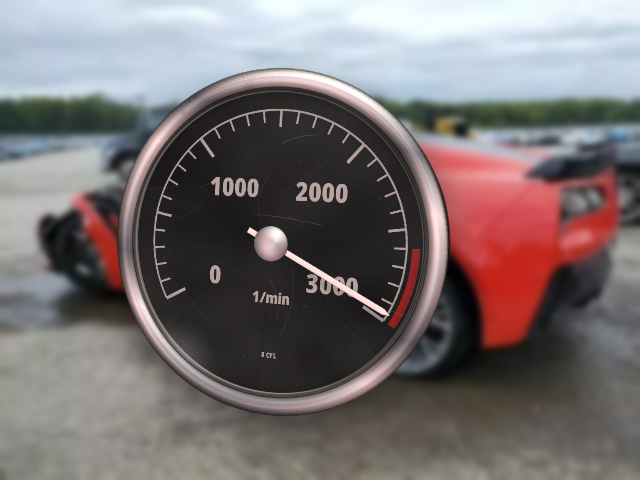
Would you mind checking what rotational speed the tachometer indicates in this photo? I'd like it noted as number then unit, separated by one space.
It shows 2950 rpm
